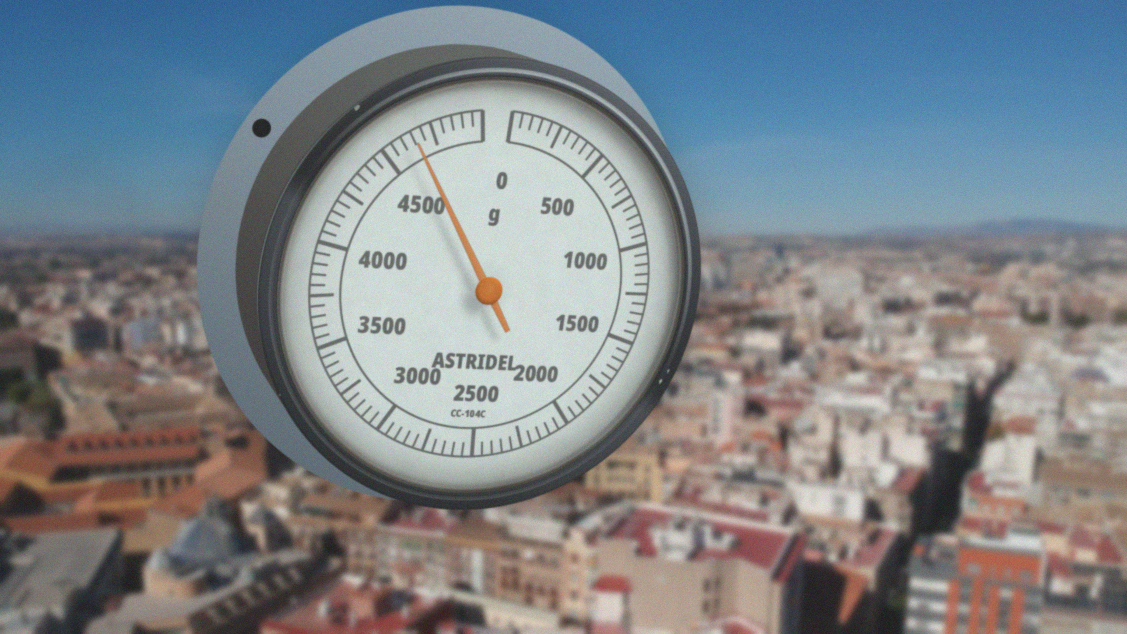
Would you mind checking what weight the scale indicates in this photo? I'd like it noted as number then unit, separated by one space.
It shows 4650 g
